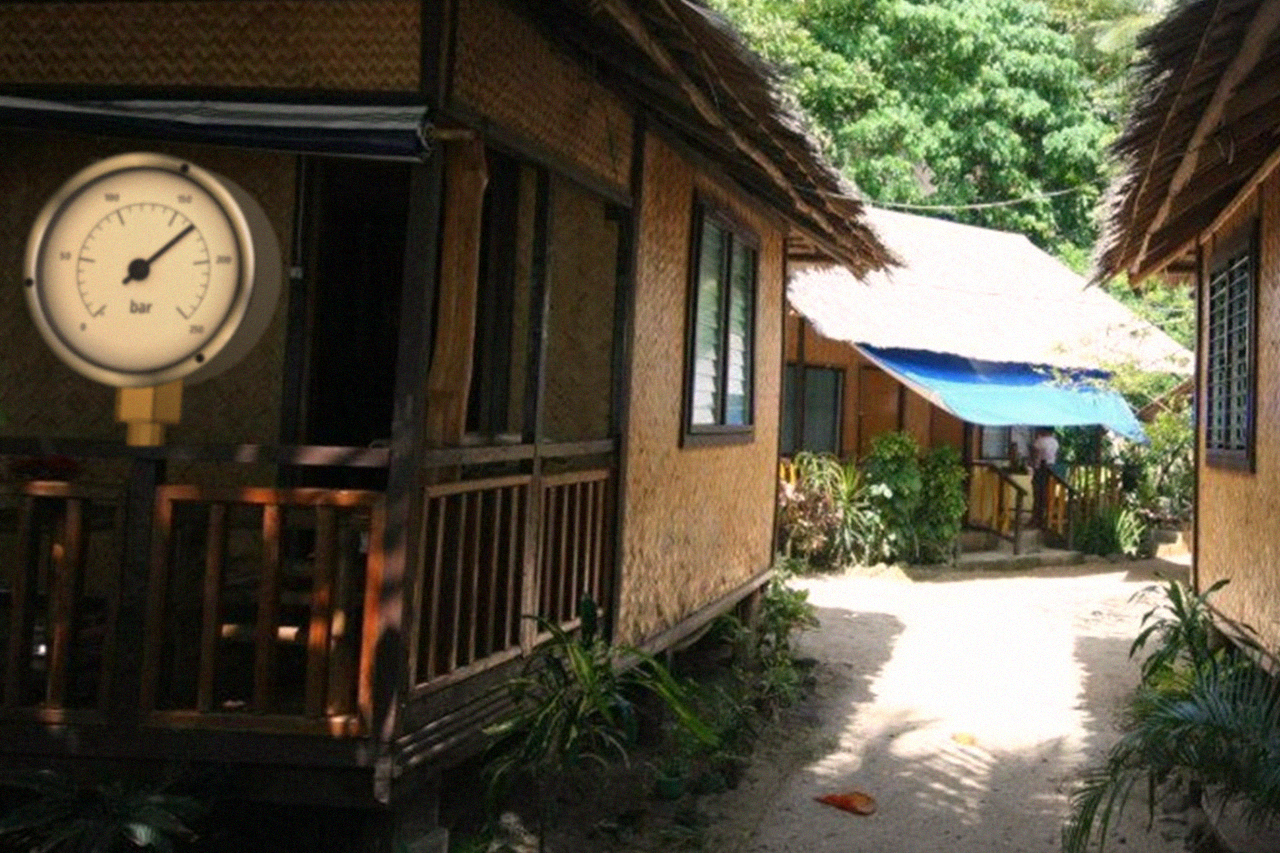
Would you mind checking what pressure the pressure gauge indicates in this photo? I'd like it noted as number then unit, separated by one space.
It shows 170 bar
